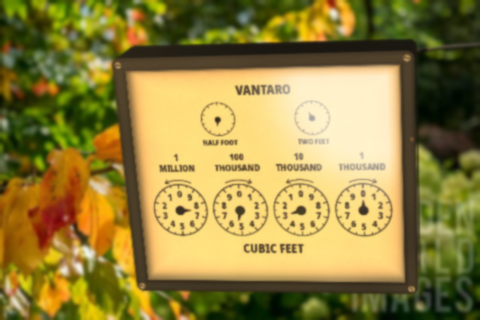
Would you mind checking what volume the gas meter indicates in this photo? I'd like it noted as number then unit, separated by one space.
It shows 753000 ft³
